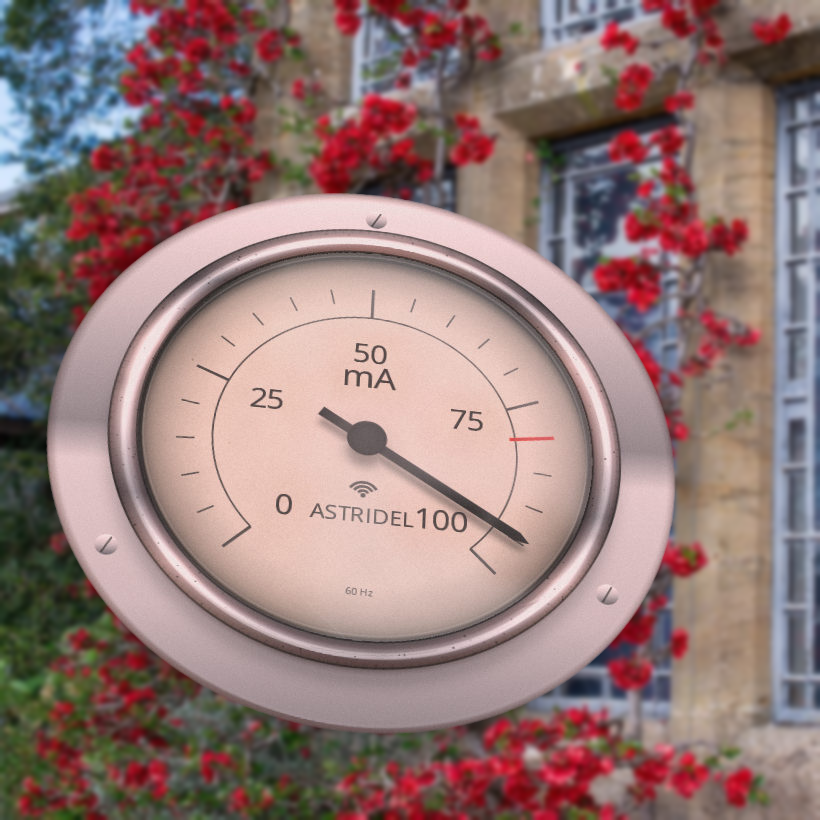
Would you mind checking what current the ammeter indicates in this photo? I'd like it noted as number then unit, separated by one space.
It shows 95 mA
